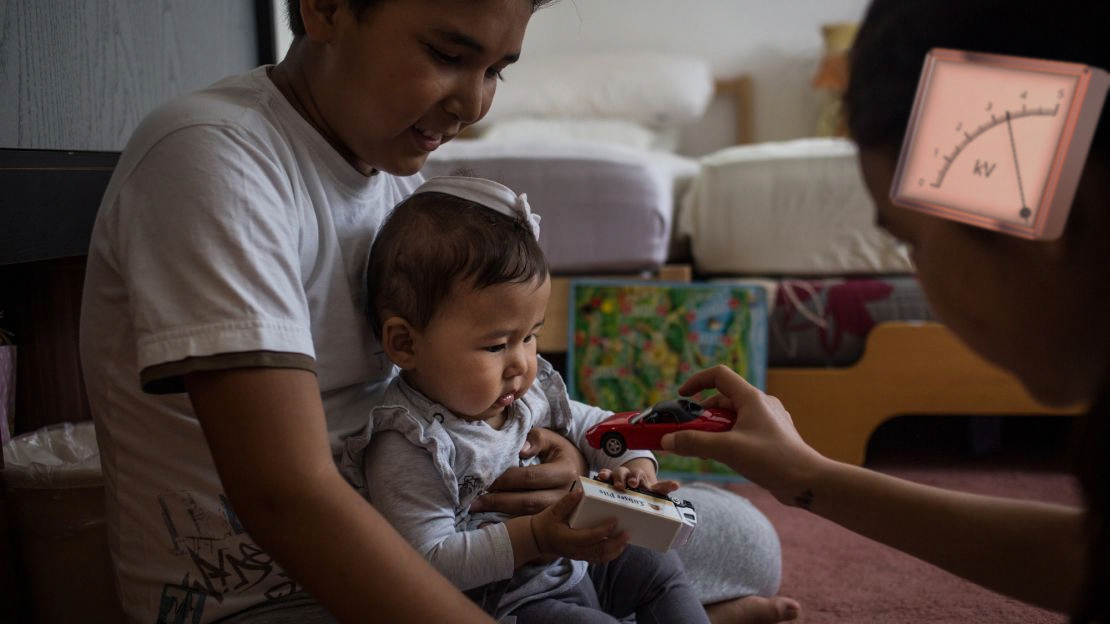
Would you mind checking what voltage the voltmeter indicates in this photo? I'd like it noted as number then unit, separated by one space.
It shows 3.5 kV
